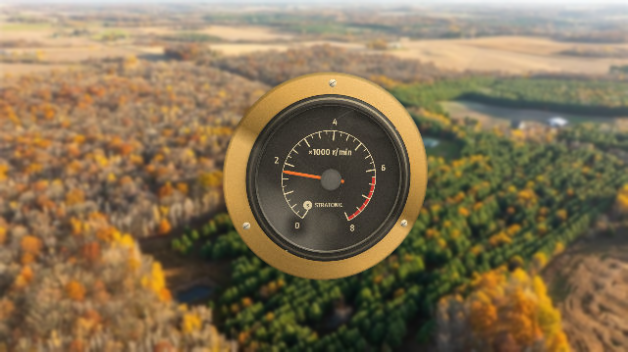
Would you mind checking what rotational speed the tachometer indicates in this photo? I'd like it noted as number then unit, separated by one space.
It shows 1750 rpm
